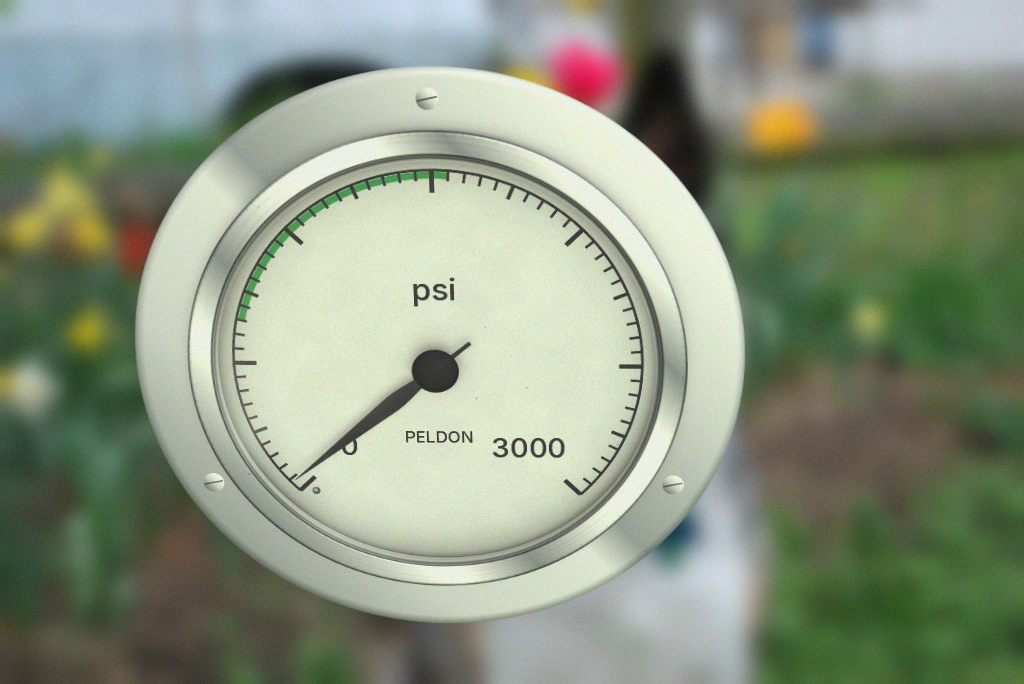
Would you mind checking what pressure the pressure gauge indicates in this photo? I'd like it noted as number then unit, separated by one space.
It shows 50 psi
